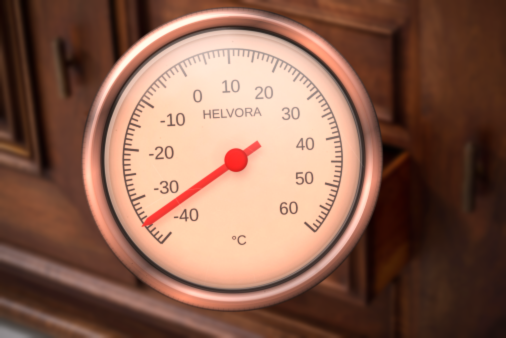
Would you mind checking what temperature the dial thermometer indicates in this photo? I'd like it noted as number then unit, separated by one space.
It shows -35 °C
